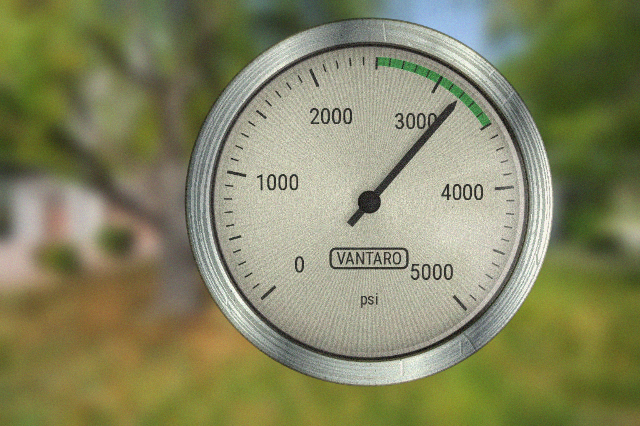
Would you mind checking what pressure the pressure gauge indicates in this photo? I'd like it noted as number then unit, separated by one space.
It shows 3200 psi
